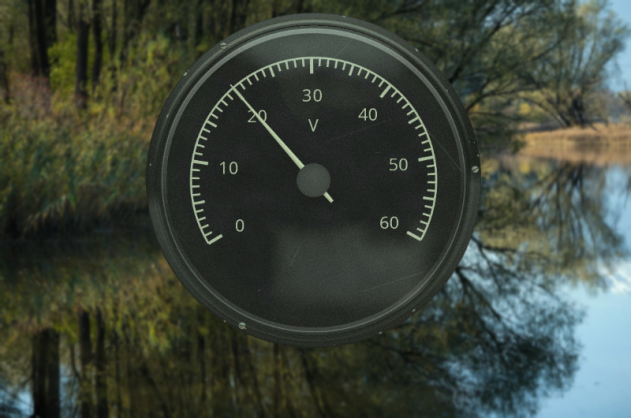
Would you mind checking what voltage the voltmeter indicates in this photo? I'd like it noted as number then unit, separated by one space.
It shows 20 V
